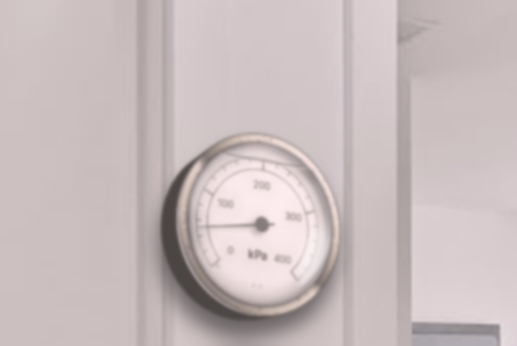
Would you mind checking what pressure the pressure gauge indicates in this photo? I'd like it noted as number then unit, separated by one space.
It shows 50 kPa
